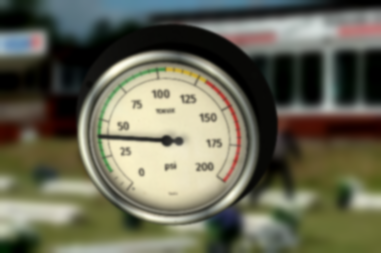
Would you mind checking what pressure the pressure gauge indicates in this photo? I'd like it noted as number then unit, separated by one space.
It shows 40 psi
